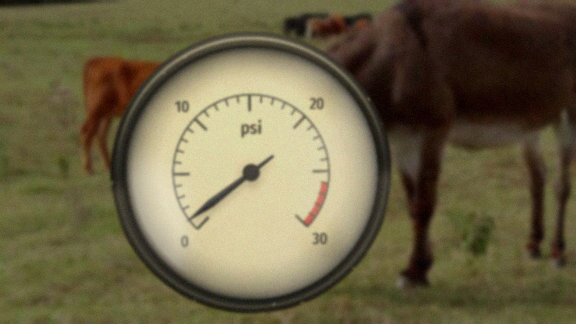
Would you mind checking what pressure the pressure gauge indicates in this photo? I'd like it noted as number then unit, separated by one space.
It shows 1 psi
